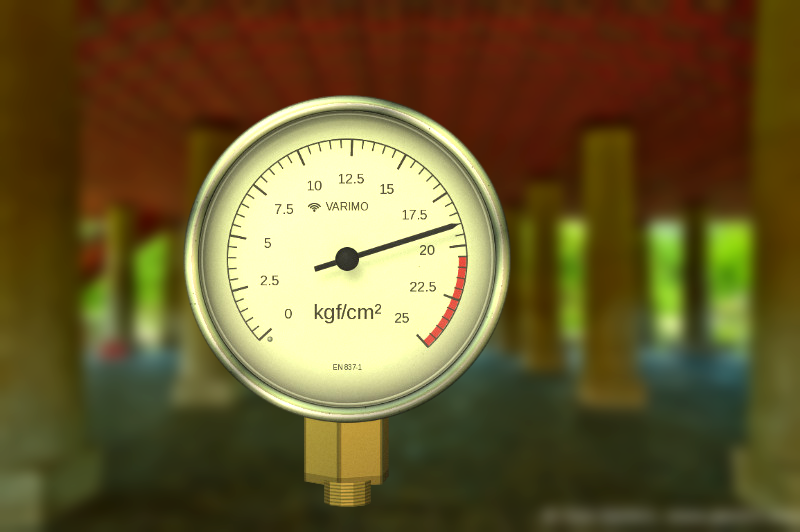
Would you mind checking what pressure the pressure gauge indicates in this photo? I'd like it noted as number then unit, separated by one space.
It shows 19 kg/cm²
